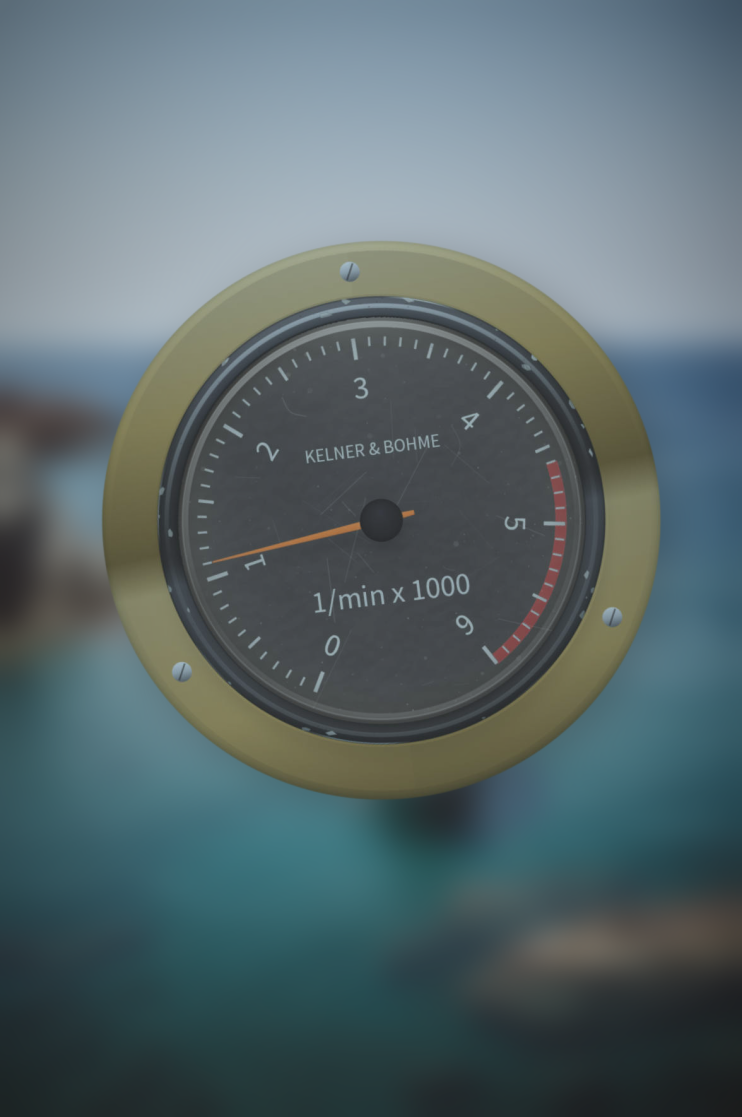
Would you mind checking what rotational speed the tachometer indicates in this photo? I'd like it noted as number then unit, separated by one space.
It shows 1100 rpm
